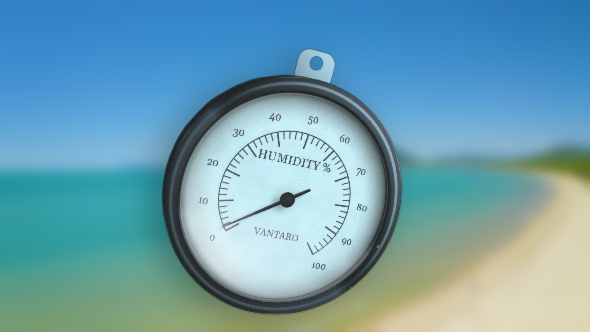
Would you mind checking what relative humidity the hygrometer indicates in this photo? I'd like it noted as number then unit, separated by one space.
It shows 2 %
